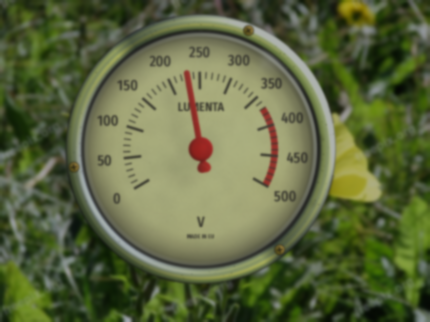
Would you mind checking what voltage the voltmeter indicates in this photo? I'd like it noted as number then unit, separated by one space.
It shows 230 V
